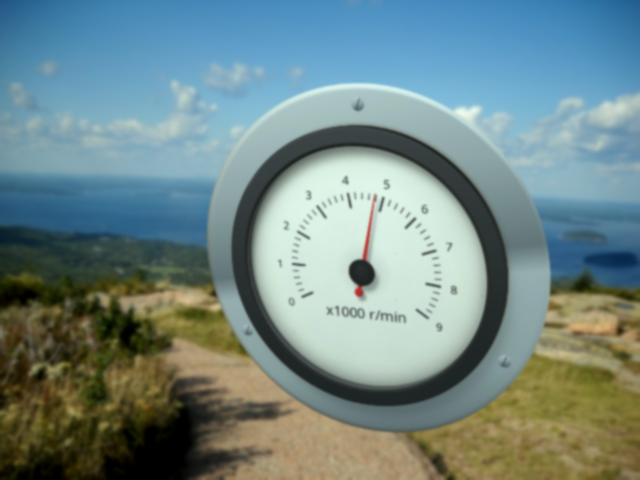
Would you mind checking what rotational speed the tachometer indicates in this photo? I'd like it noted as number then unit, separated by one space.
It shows 4800 rpm
